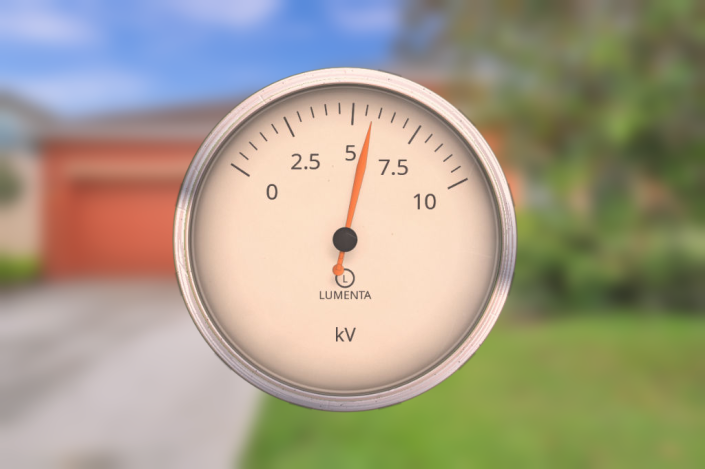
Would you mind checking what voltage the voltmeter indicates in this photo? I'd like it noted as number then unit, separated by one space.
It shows 5.75 kV
